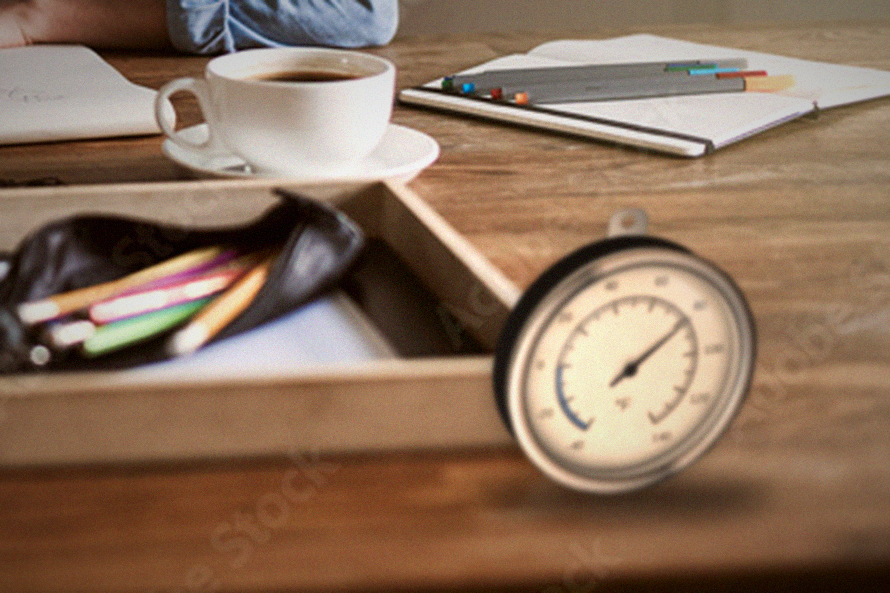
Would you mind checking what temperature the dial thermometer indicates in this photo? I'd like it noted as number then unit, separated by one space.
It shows 80 °F
